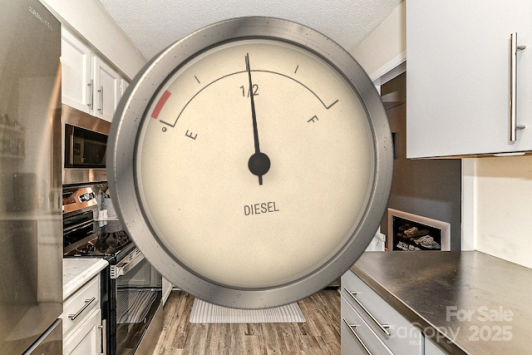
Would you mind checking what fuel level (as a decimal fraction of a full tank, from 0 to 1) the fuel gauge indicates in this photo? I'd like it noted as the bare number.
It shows 0.5
